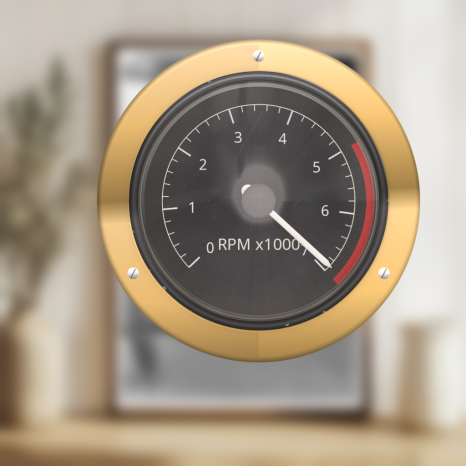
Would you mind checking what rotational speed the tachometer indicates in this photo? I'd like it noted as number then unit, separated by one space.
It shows 6900 rpm
